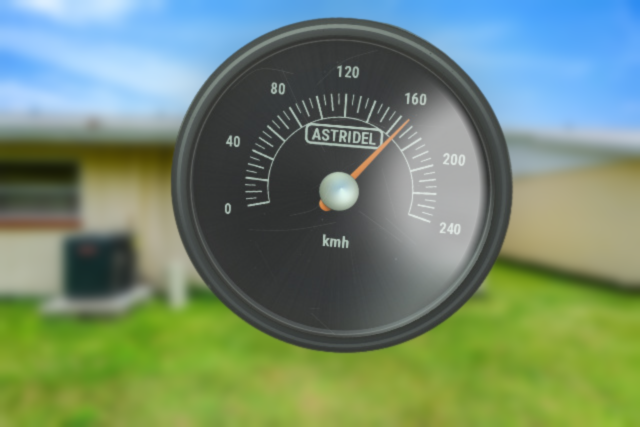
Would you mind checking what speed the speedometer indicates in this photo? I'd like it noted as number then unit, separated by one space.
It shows 165 km/h
